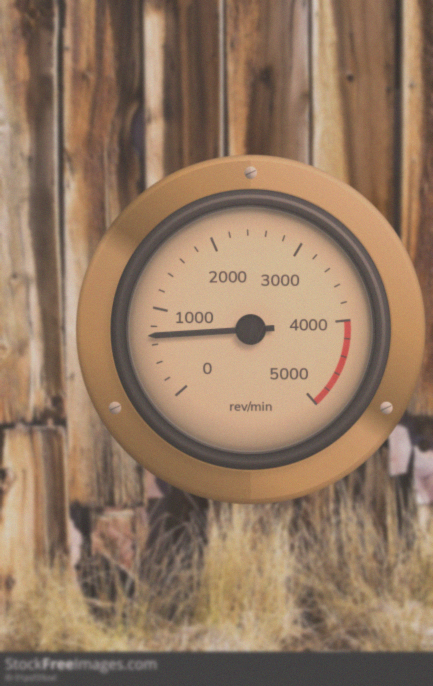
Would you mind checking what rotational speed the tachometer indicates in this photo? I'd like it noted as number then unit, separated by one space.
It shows 700 rpm
